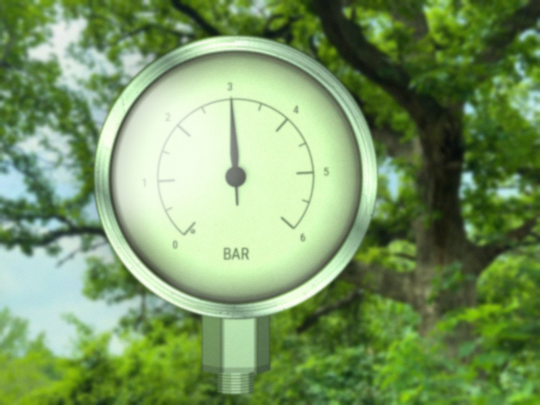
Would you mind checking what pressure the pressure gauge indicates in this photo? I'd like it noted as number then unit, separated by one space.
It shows 3 bar
